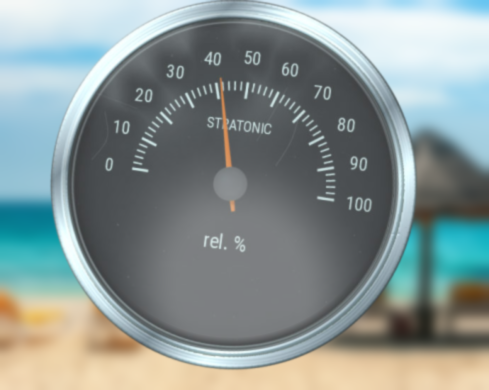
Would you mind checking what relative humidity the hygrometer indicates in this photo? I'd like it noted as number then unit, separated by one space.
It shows 42 %
